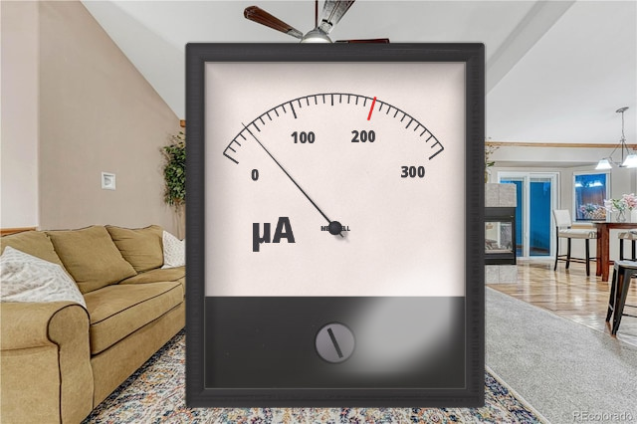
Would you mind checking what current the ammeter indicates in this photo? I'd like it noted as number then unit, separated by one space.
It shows 40 µA
